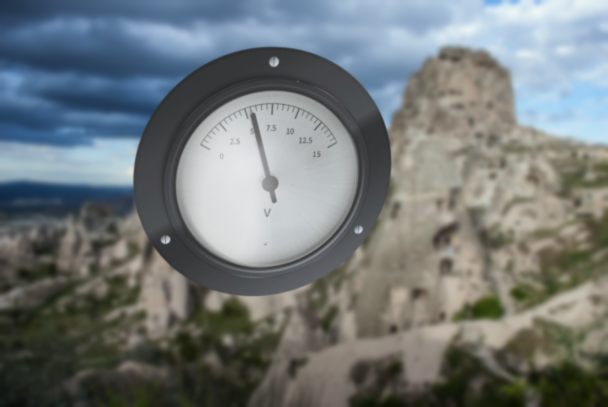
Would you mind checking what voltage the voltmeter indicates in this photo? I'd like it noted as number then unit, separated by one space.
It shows 5.5 V
